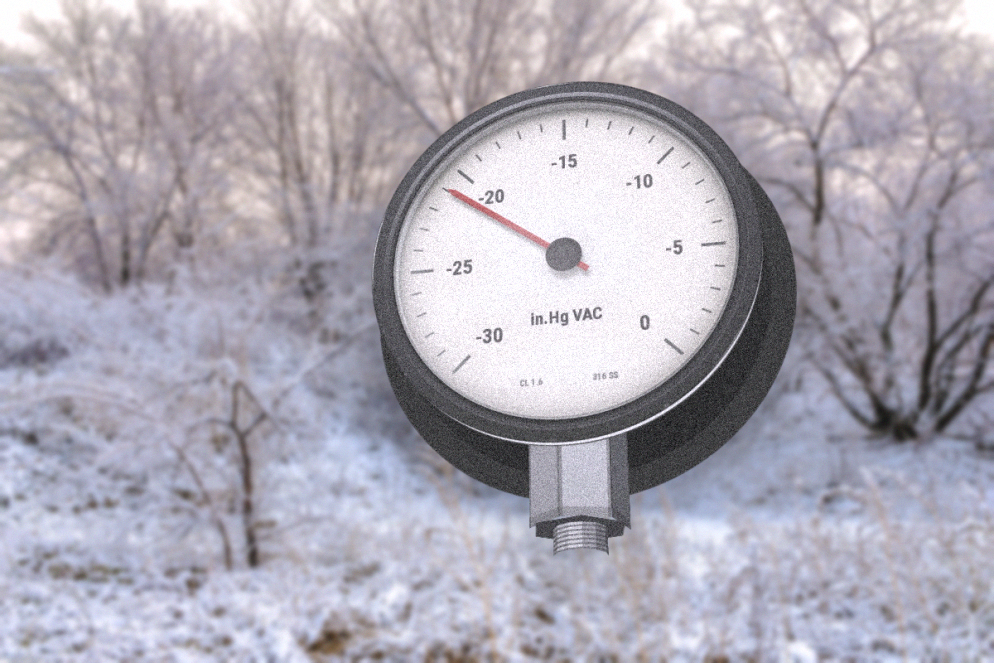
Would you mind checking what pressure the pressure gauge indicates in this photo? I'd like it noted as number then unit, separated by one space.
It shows -21 inHg
